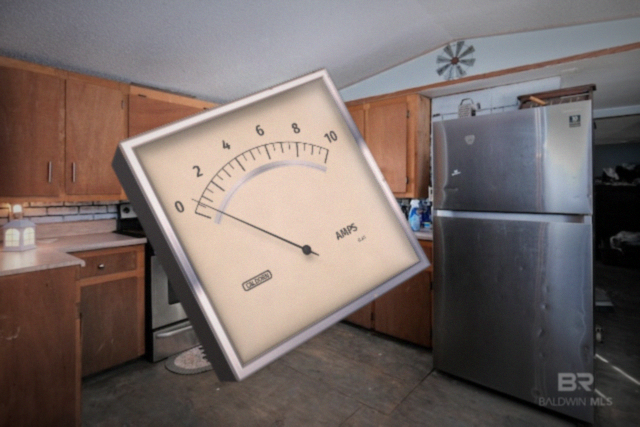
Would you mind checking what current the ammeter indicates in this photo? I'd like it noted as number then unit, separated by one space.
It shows 0.5 A
